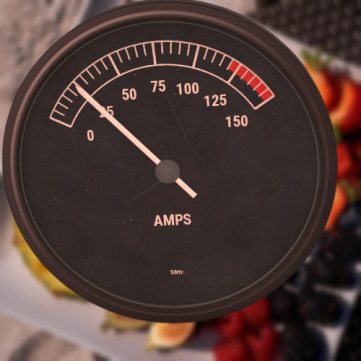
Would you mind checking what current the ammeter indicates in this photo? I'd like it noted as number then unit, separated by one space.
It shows 25 A
